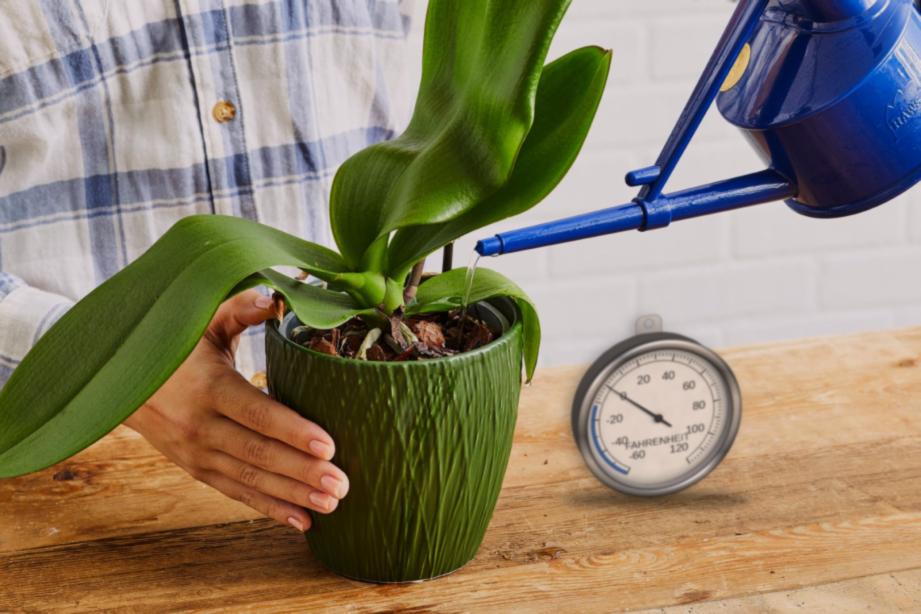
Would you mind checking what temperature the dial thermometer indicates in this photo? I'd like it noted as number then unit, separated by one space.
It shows 0 °F
